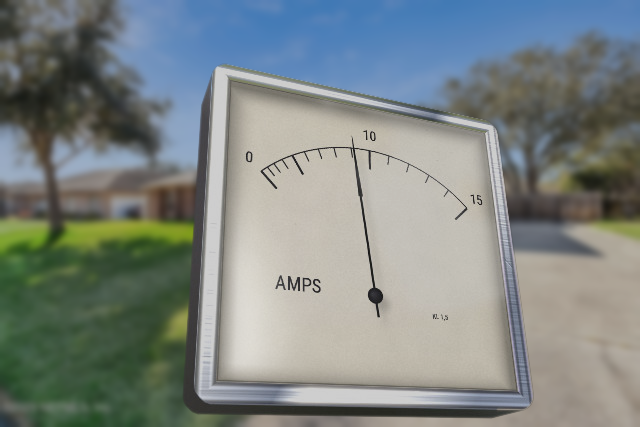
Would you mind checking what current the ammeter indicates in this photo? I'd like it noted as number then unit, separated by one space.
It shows 9 A
